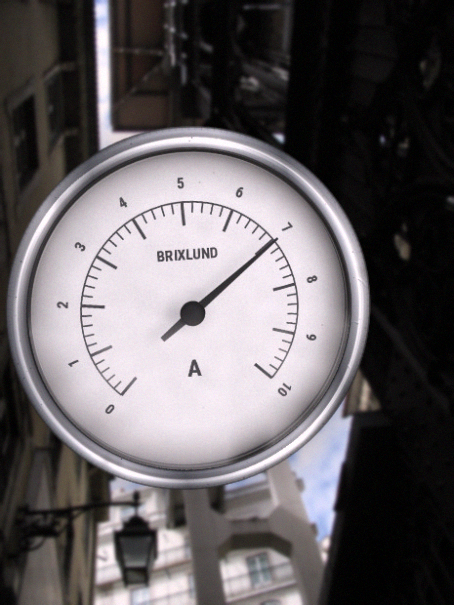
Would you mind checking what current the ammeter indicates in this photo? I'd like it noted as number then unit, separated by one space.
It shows 7 A
